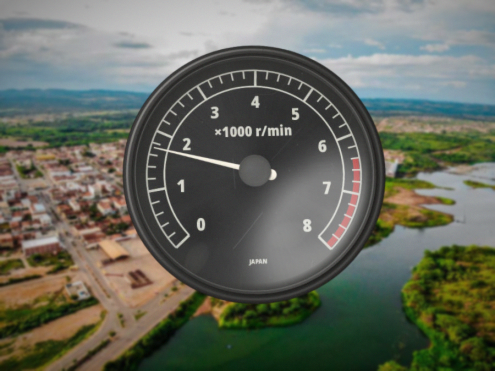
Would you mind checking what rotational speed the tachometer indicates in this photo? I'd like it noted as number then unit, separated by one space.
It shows 1700 rpm
